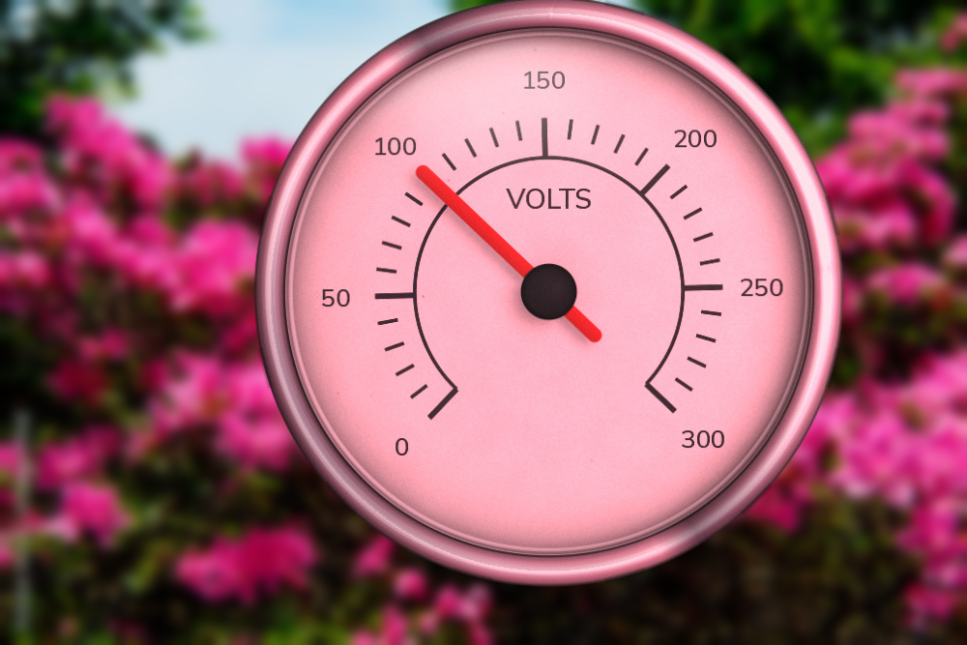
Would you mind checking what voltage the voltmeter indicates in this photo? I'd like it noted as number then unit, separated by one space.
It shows 100 V
